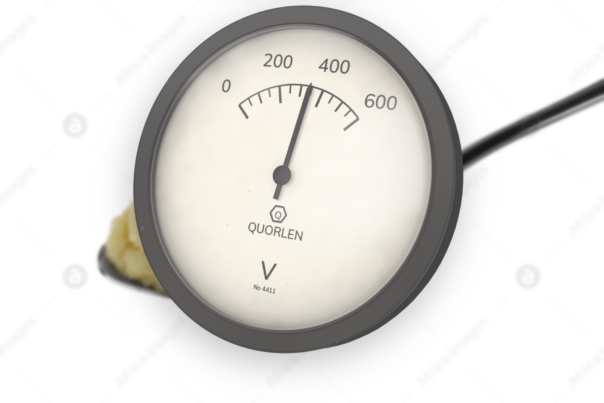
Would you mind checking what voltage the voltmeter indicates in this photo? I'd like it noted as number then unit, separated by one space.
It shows 350 V
